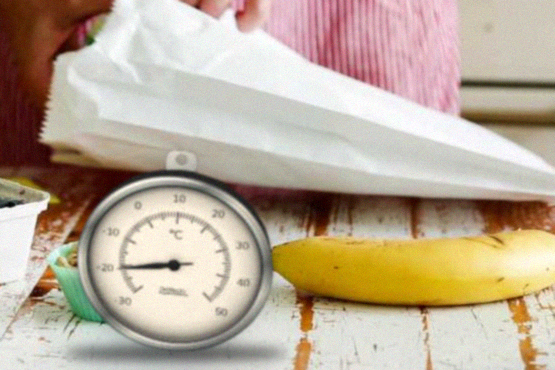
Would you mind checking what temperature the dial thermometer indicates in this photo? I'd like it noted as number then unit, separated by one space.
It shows -20 °C
